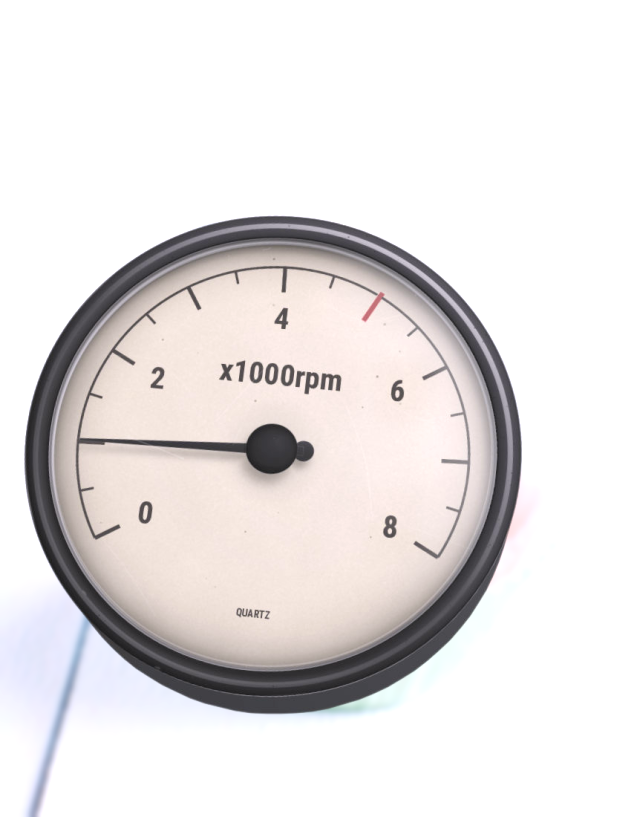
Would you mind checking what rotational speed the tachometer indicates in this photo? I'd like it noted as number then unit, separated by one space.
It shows 1000 rpm
